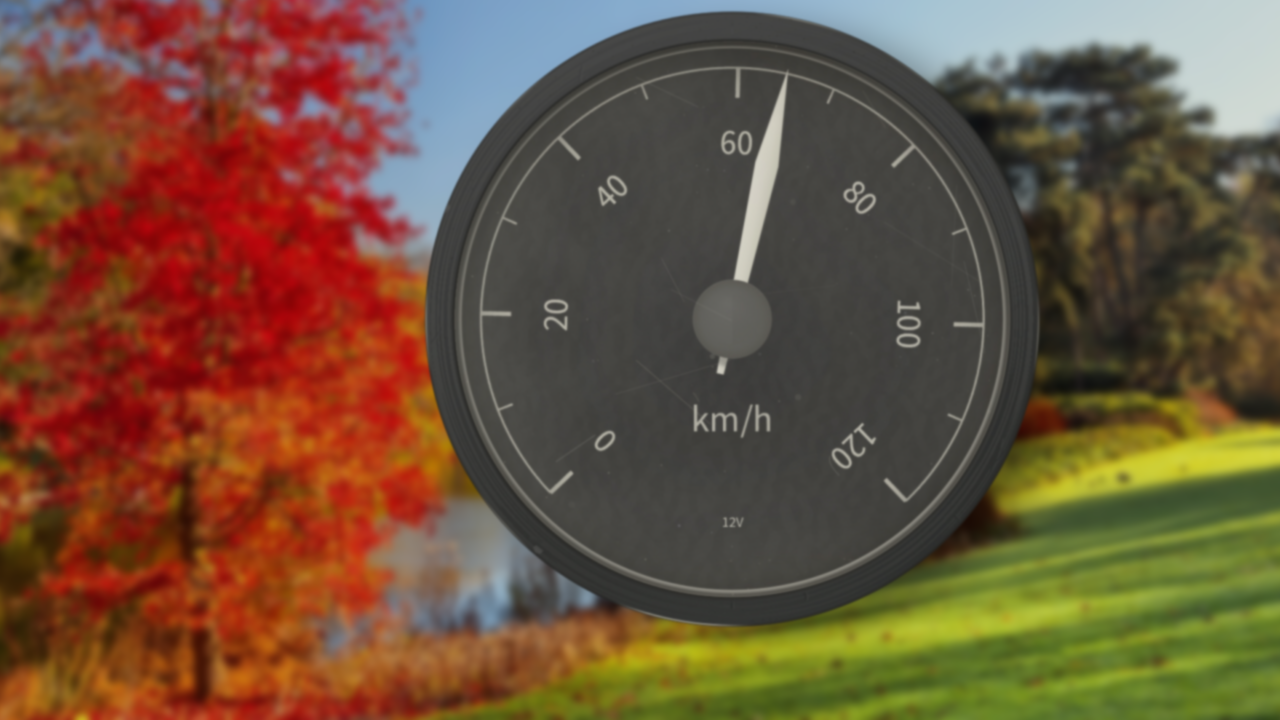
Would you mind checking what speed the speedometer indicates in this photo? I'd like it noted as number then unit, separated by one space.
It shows 65 km/h
